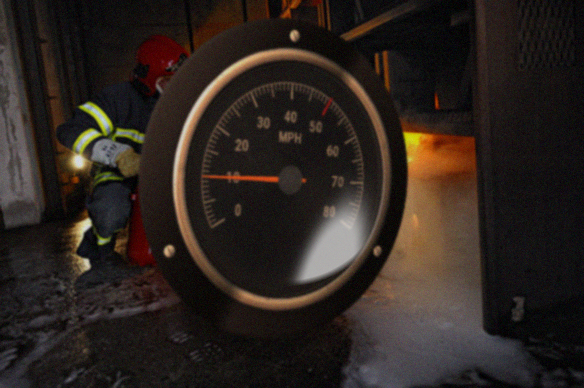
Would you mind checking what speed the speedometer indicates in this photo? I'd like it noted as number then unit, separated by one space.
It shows 10 mph
